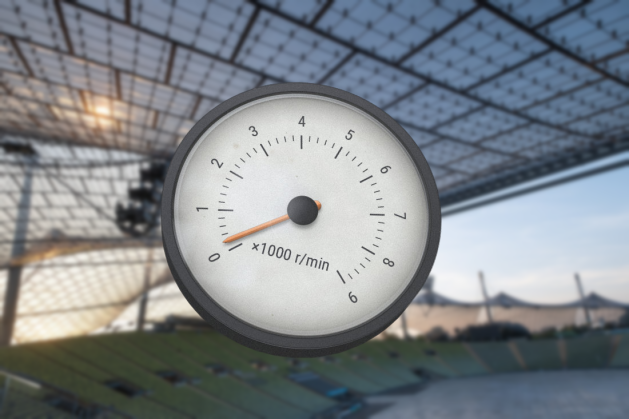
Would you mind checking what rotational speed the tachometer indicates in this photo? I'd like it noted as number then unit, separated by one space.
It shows 200 rpm
